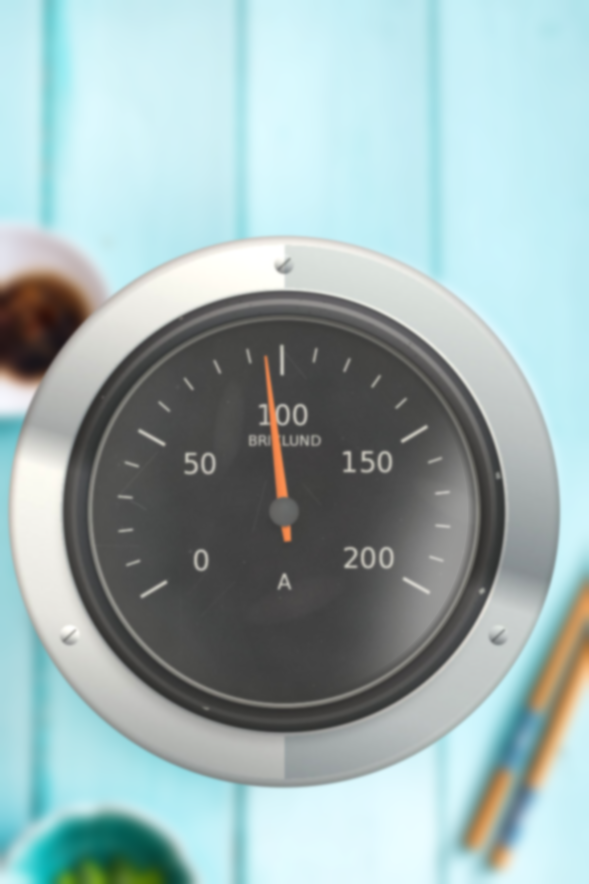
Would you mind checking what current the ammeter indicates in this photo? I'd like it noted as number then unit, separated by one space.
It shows 95 A
